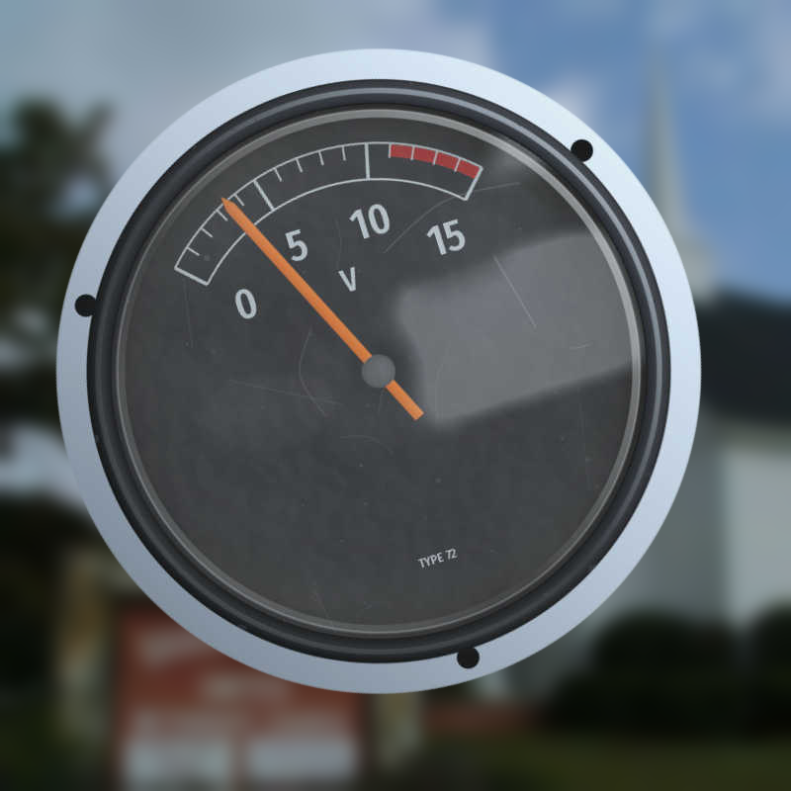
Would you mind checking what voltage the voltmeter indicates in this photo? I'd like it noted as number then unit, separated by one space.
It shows 3.5 V
